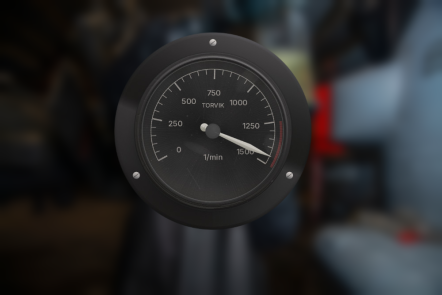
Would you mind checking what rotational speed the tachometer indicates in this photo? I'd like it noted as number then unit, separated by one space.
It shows 1450 rpm
